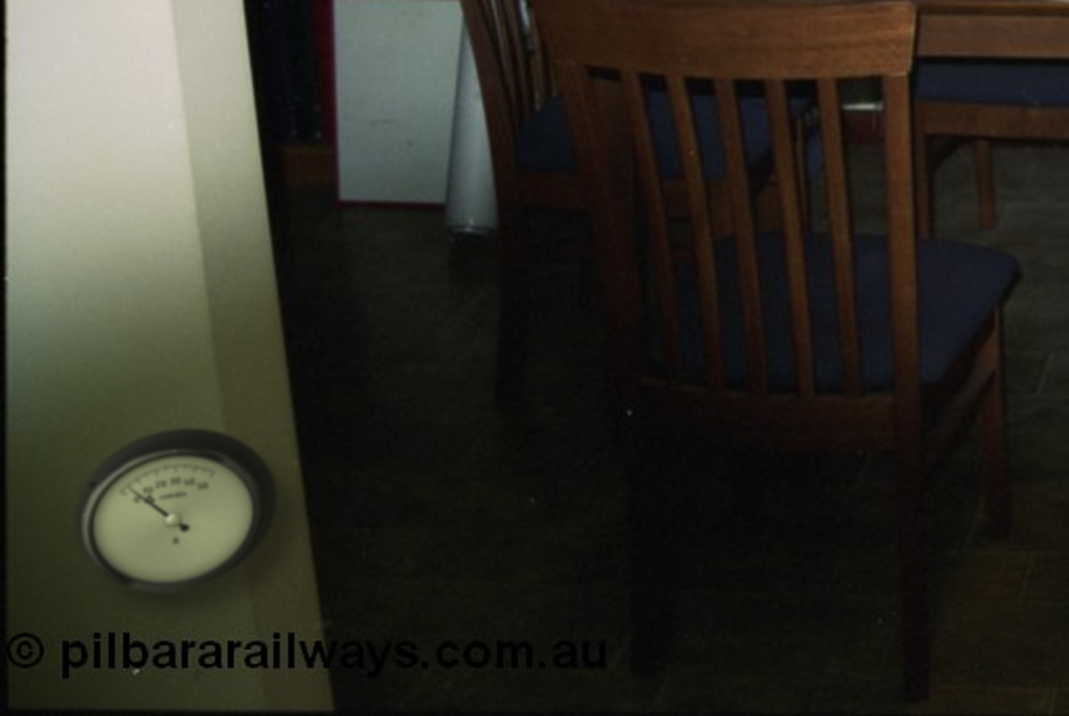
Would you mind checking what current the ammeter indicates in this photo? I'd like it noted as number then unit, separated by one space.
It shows 5 A
